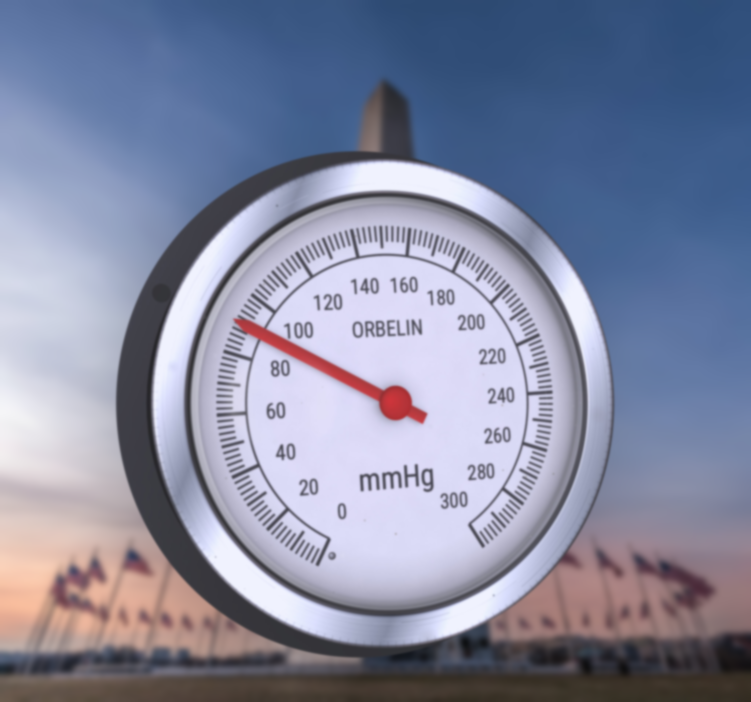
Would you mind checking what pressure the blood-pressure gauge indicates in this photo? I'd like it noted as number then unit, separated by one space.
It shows 90 mmHg
